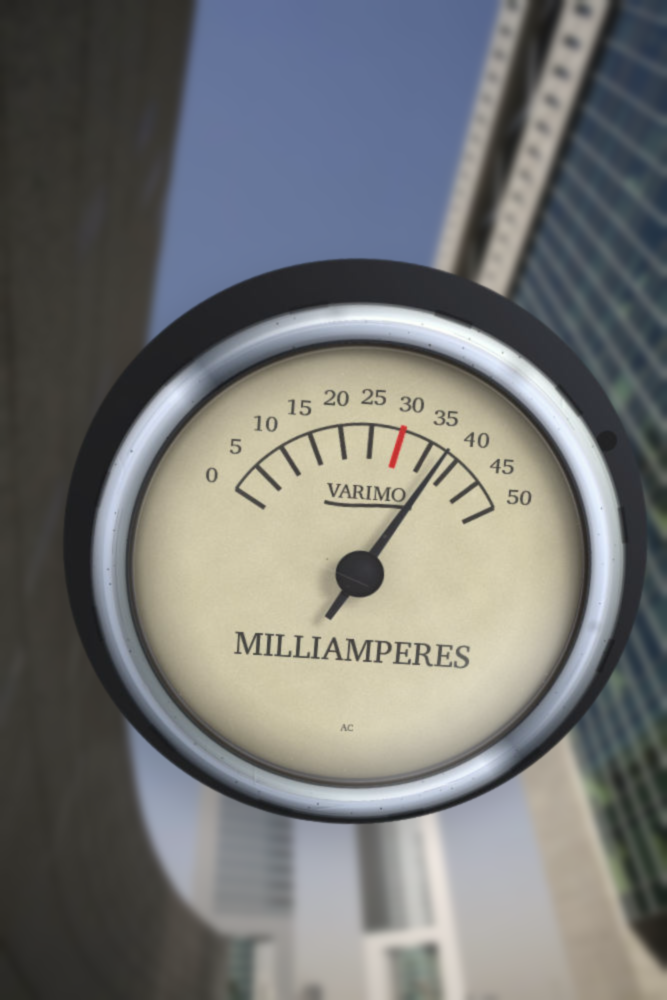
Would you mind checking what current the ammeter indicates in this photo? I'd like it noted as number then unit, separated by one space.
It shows 37.5 mA
